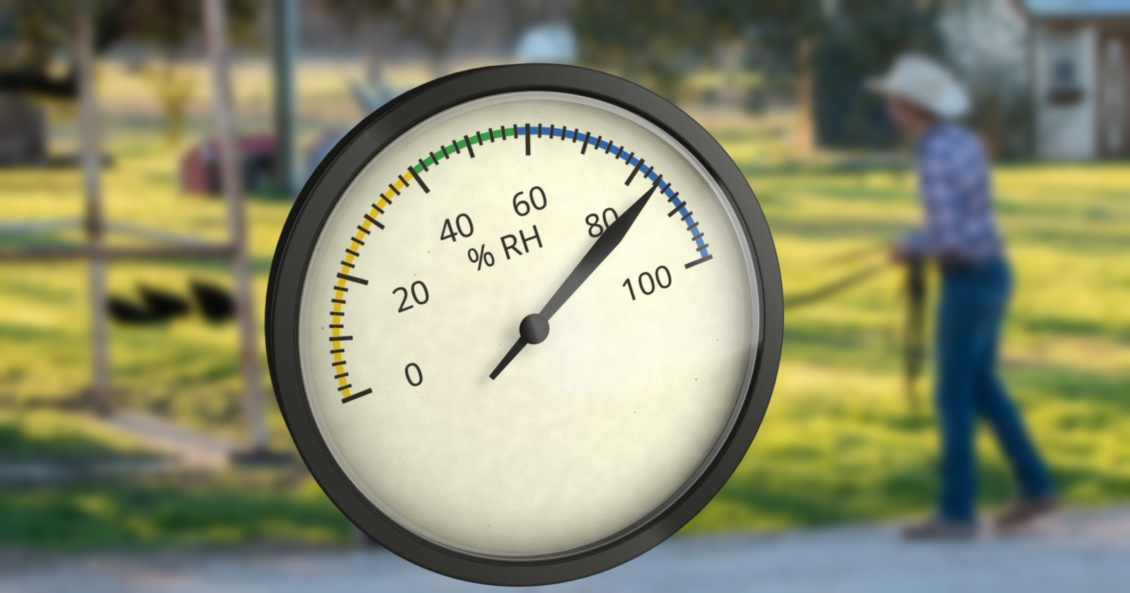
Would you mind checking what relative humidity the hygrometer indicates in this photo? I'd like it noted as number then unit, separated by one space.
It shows 84 %
